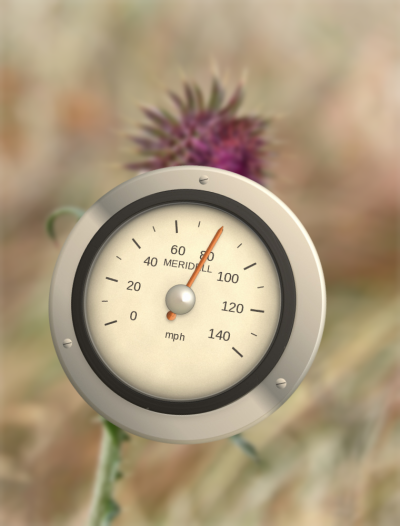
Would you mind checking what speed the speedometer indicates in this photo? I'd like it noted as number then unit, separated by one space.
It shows 80 mph
